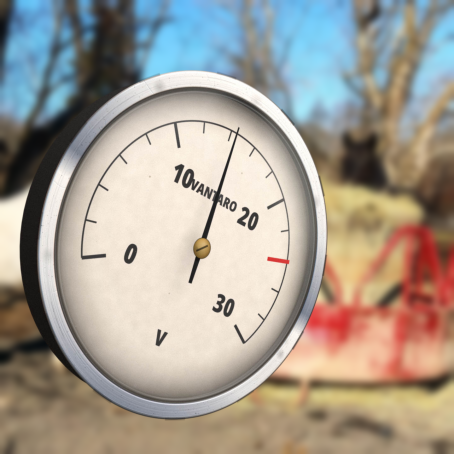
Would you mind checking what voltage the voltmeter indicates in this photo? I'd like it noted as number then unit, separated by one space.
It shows 14 V
